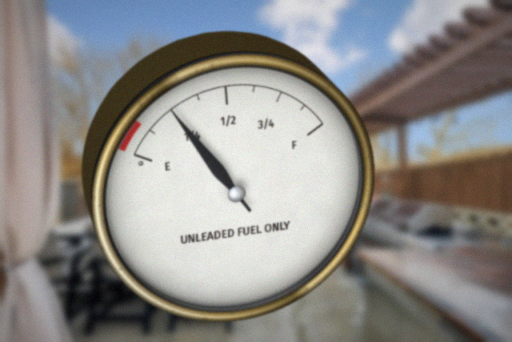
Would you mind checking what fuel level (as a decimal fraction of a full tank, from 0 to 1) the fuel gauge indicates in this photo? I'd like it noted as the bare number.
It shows 0.25
